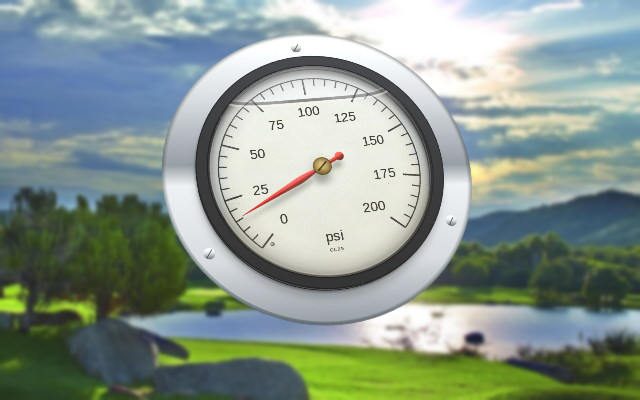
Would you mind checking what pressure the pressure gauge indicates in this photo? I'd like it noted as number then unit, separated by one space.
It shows 15 psi
